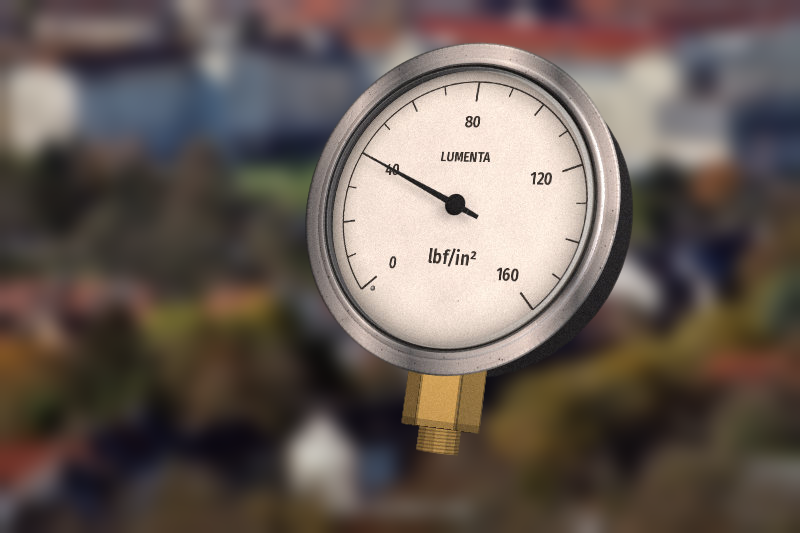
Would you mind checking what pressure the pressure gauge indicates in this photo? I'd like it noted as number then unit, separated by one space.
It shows 40 psi
